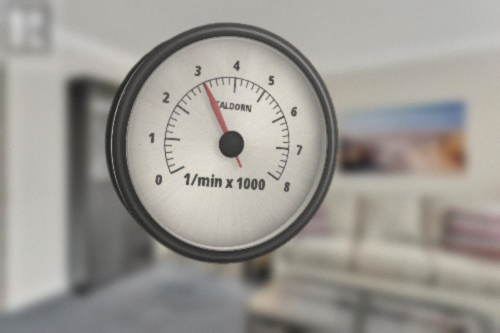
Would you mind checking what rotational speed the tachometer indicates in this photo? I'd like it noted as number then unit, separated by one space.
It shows 3000 rpm
